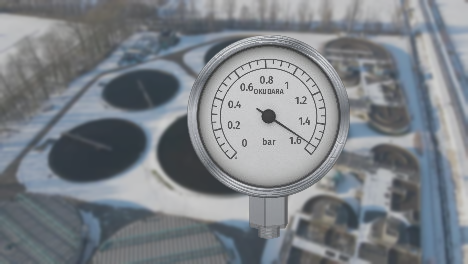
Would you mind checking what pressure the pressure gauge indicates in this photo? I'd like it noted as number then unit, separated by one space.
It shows 1.55 bar
